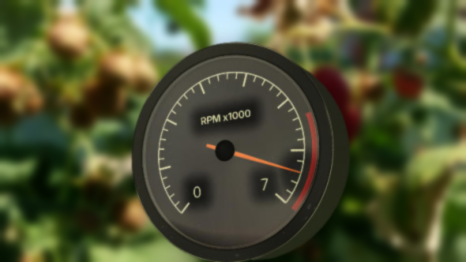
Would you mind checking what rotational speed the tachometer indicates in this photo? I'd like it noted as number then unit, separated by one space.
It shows 6400 rpm
